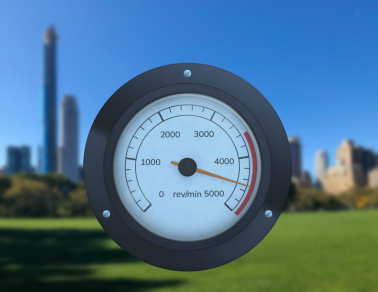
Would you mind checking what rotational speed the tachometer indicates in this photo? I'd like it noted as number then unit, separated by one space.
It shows 4500 rpm
